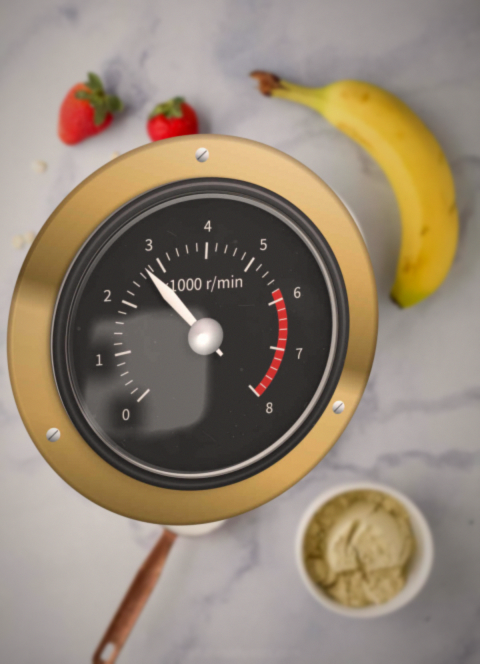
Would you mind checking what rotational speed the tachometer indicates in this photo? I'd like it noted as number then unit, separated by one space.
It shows 2700 rpm
